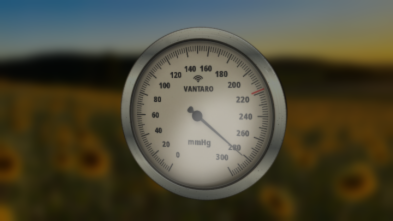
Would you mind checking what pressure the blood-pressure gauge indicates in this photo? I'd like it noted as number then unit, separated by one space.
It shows 280 mmHg
